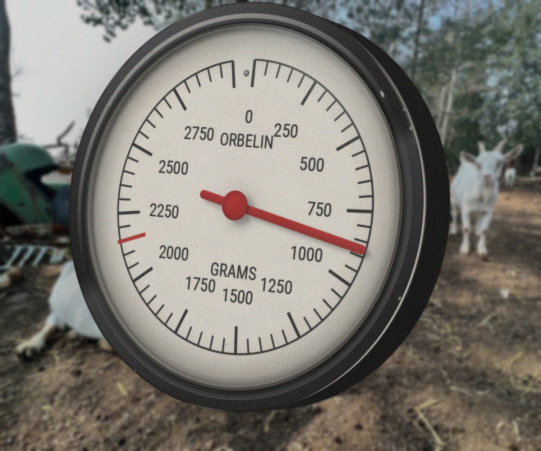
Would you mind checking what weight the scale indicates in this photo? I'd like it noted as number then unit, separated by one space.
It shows 875 g
